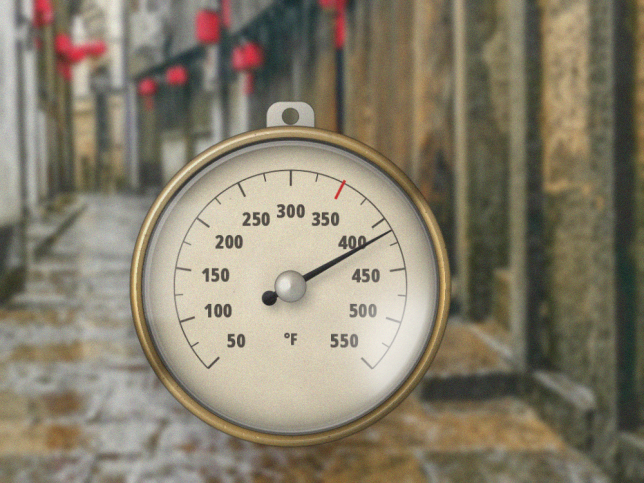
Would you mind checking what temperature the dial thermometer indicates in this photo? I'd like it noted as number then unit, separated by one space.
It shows 412.5 °F
